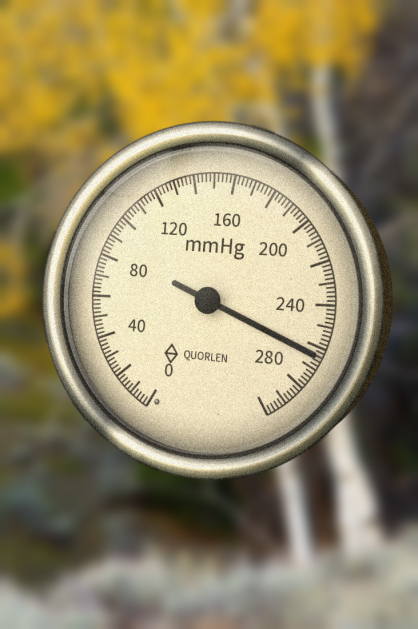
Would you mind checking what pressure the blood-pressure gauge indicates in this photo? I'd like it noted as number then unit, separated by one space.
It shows 264 mmHg
